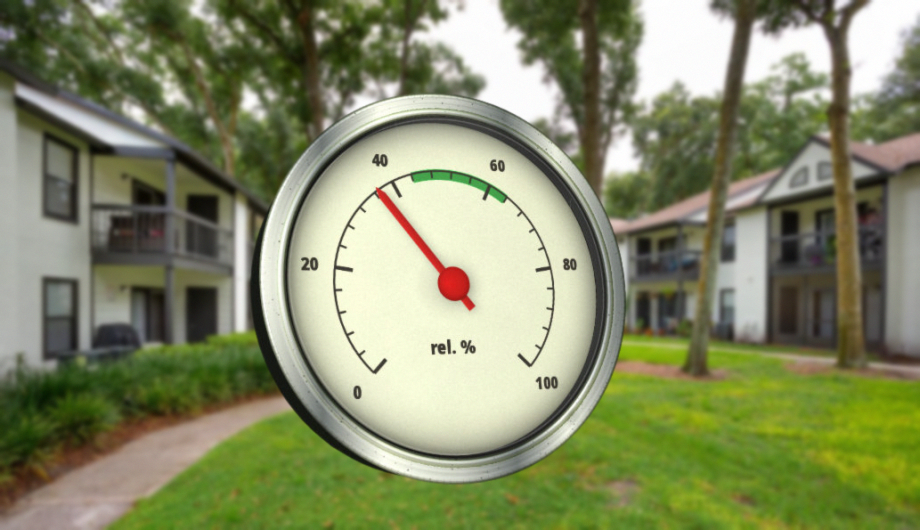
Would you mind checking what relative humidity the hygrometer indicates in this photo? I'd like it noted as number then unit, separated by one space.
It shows 36 %
